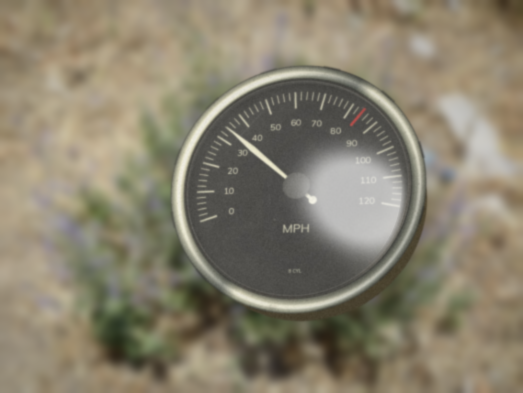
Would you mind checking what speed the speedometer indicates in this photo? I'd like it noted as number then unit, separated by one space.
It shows 34 mph
